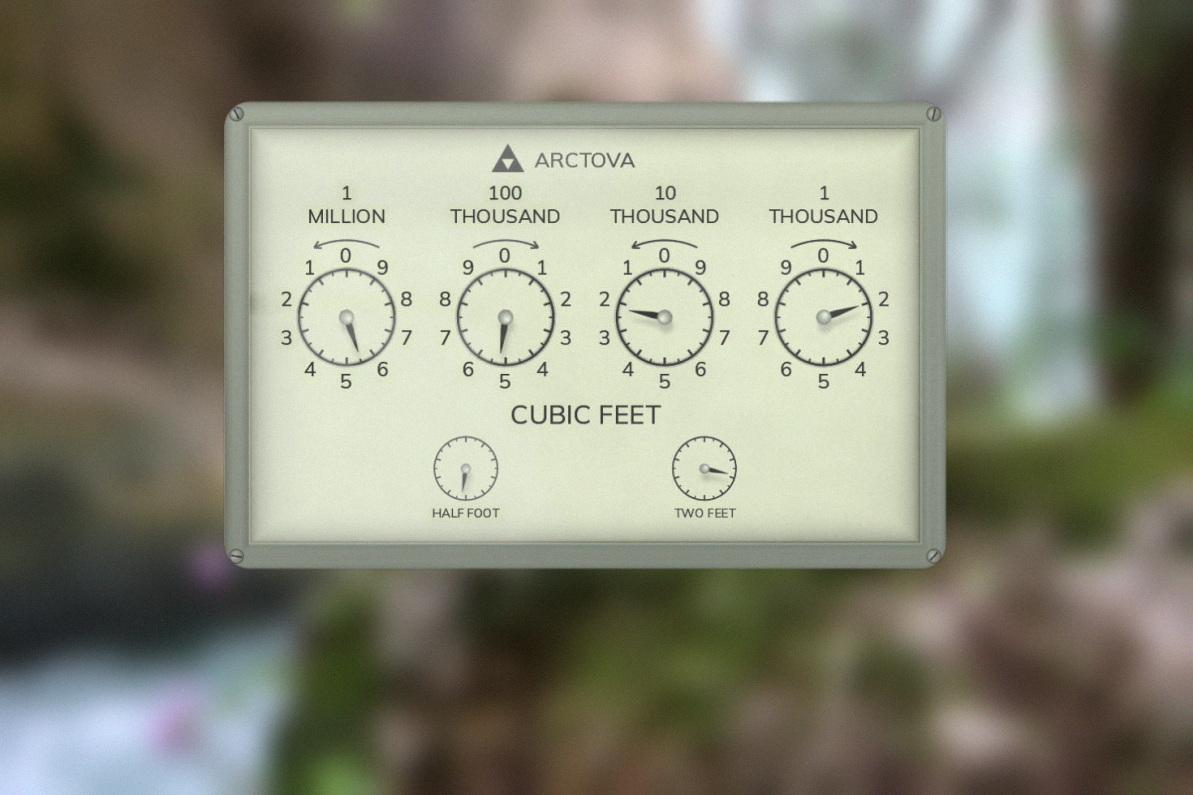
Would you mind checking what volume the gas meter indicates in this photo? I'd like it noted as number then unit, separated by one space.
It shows 552200 ft³
